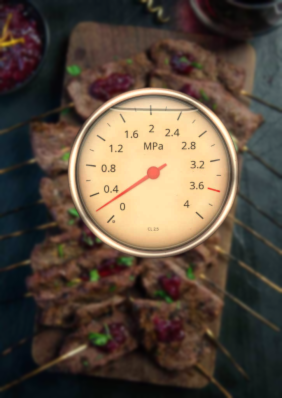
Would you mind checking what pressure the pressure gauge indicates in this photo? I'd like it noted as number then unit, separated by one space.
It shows 0.2 MPa
